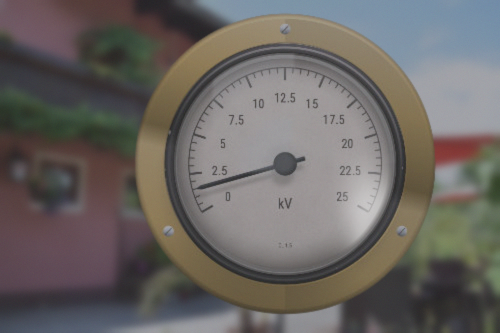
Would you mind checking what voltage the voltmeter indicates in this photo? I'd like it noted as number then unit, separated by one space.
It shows 1.5 kV
